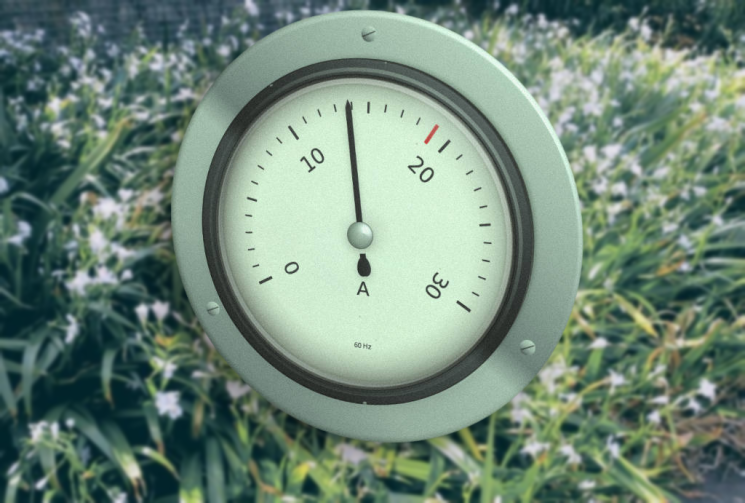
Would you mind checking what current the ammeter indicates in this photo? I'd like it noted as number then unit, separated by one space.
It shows 14 A
